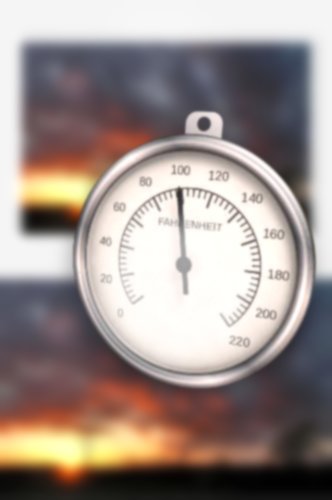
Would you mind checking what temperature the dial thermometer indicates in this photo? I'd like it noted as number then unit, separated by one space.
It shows 100 °F
